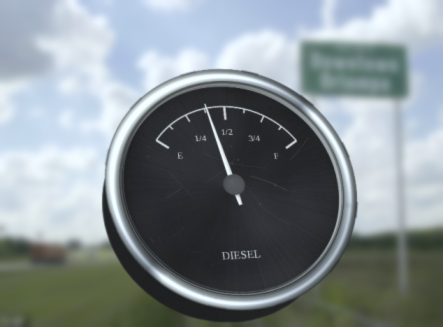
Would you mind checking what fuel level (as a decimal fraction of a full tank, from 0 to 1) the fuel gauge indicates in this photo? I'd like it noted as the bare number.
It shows 0.375
